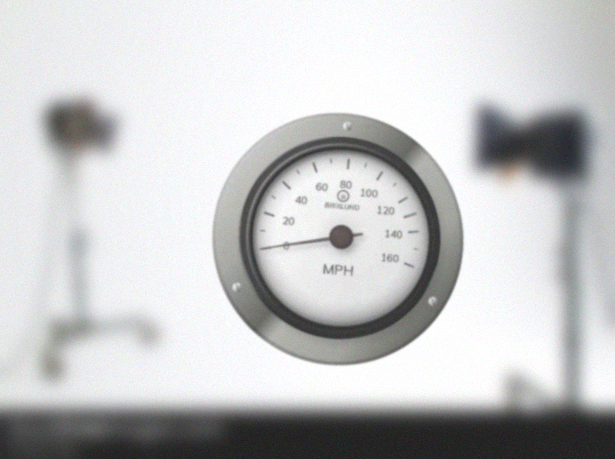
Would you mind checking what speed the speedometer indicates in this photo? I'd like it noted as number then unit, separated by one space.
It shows 0 mph
